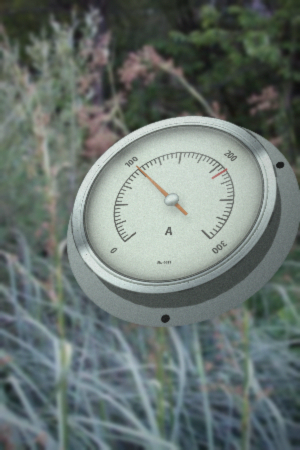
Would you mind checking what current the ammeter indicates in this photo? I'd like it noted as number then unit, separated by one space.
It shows 100 A
